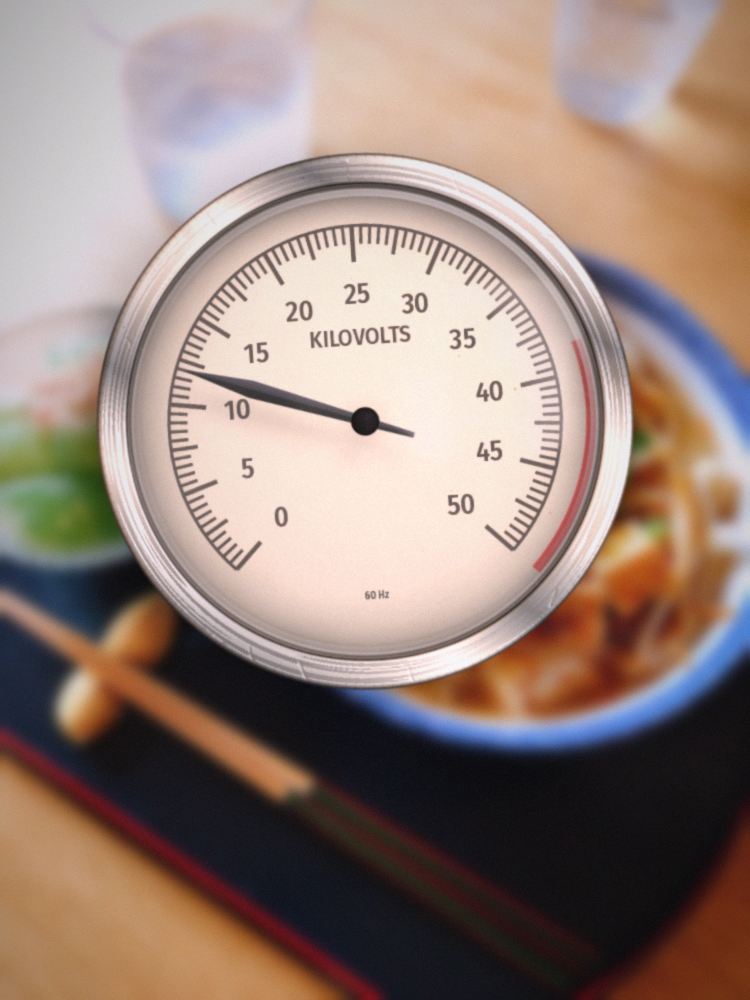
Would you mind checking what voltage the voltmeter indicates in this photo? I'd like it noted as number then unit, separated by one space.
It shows 12 kV
